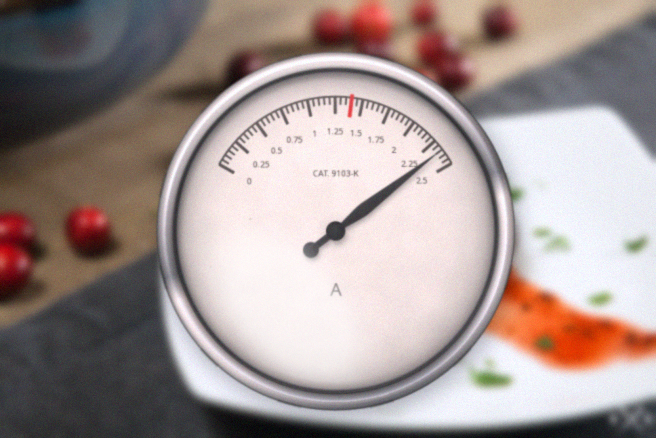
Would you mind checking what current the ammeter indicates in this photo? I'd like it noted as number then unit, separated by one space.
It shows 2.35 A
